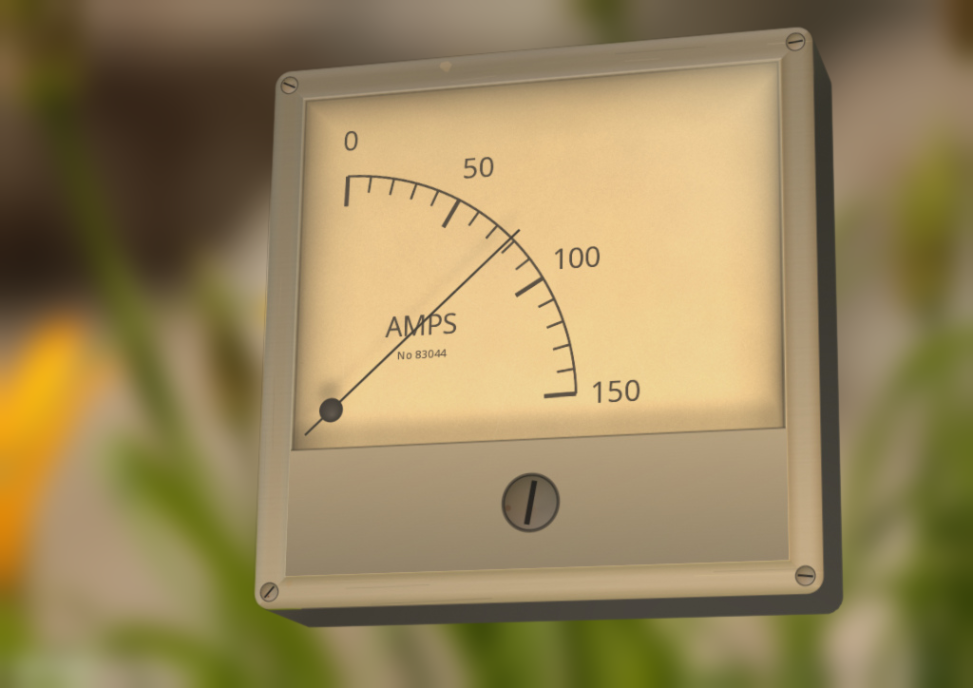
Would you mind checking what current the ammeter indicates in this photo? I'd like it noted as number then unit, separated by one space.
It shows 80 A
